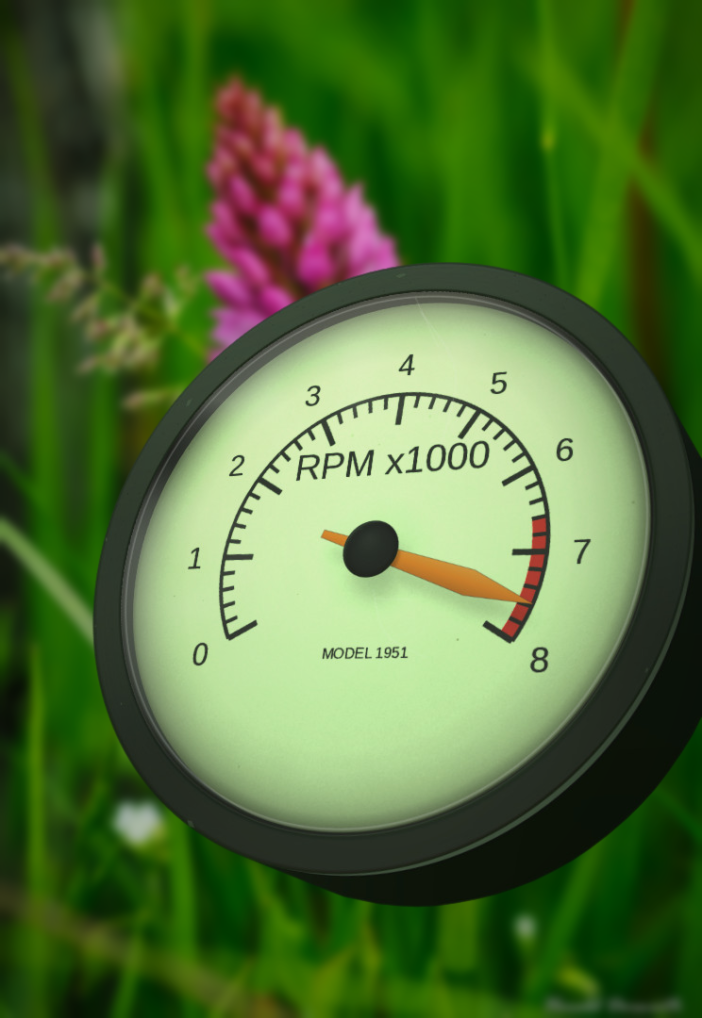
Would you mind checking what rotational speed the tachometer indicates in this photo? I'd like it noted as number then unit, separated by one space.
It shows 7600 rpm
